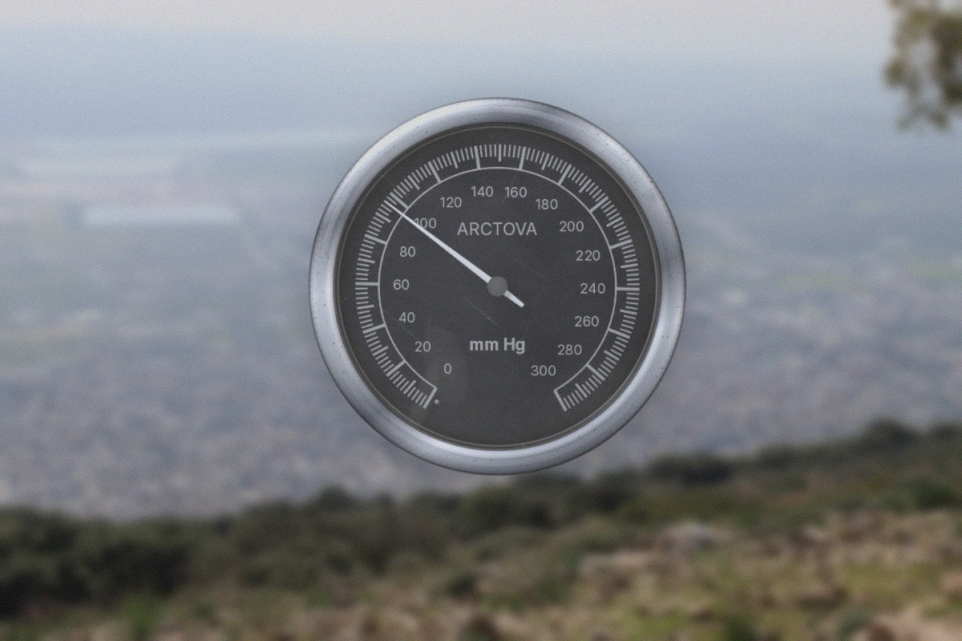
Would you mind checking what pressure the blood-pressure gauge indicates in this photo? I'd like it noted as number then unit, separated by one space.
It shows 96 mmHg
